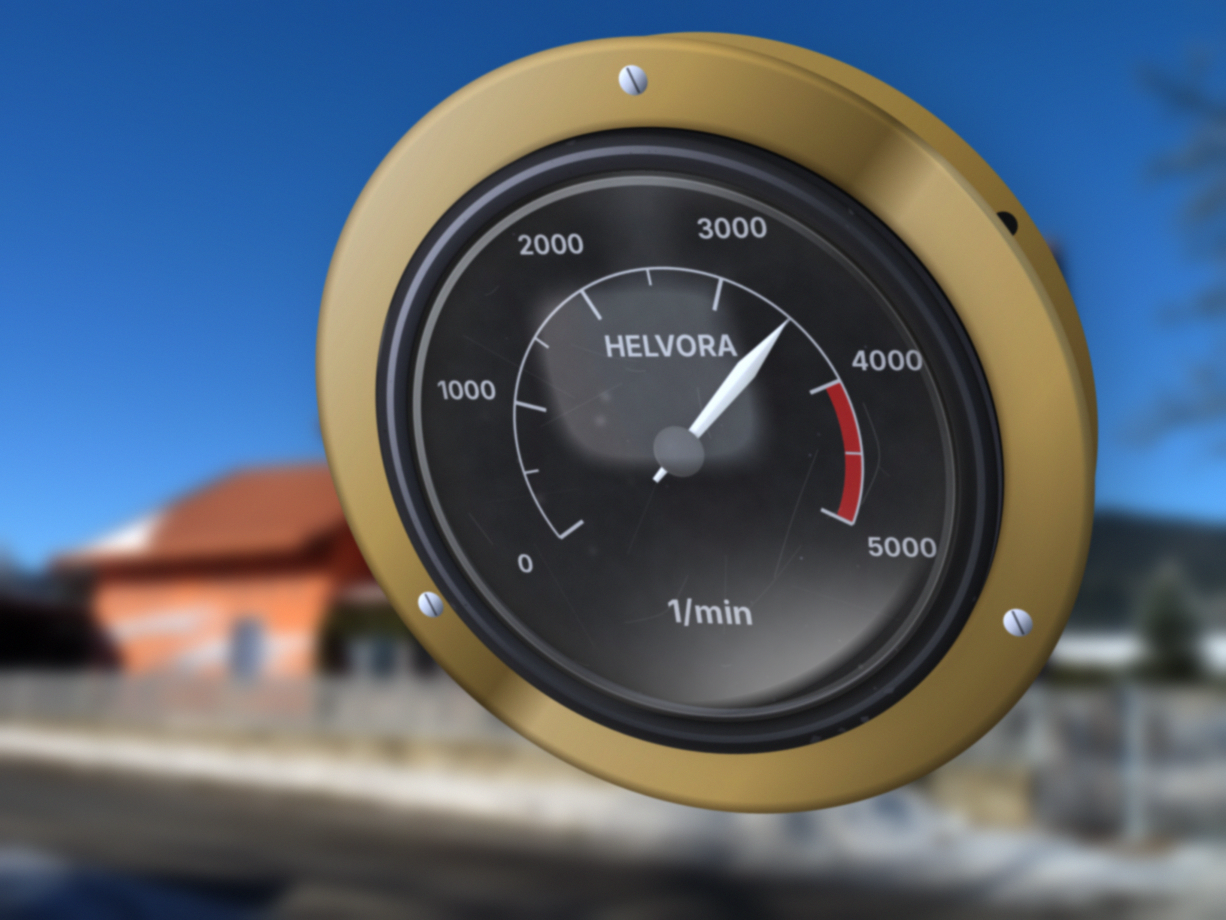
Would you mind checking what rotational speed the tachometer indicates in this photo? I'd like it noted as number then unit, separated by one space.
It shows 3500 rpm
